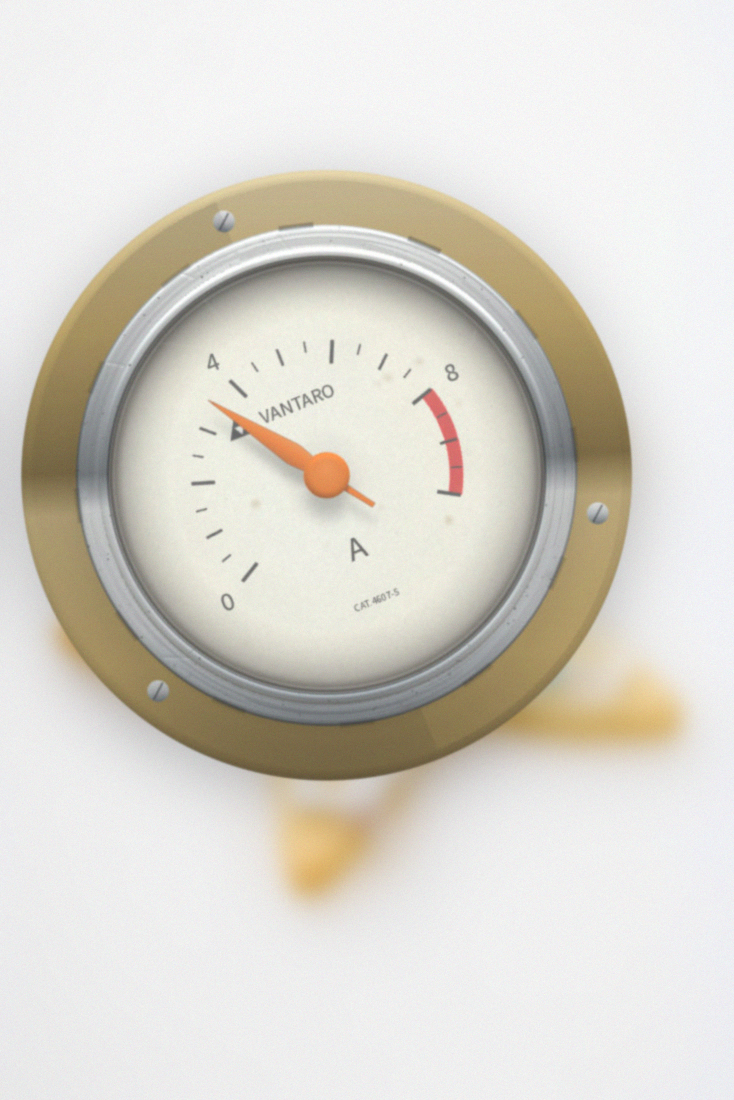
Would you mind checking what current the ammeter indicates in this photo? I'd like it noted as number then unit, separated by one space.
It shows 3.5 A
